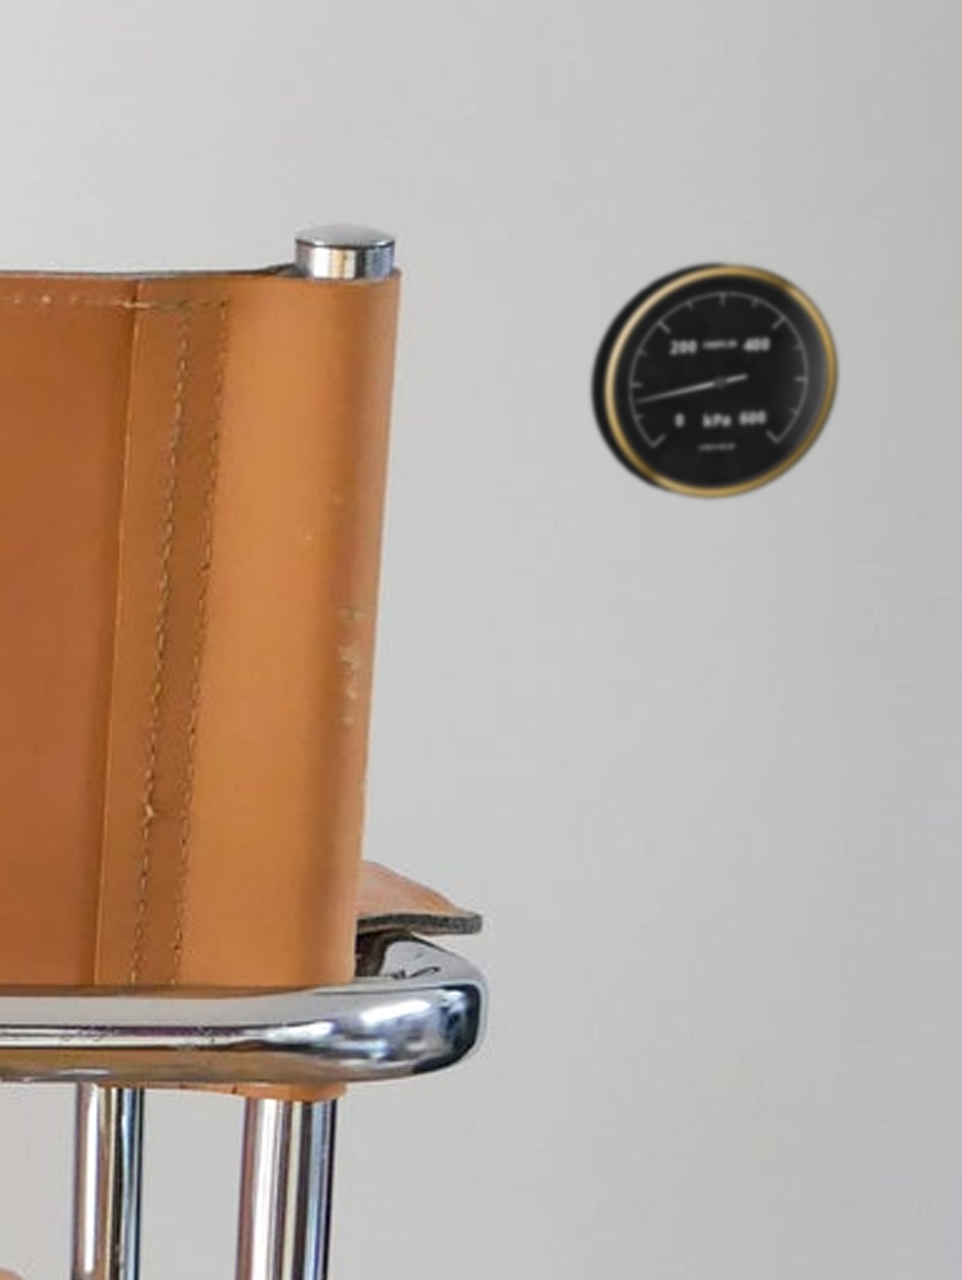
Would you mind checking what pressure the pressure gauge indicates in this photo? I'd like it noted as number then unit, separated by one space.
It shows 75 kPa
